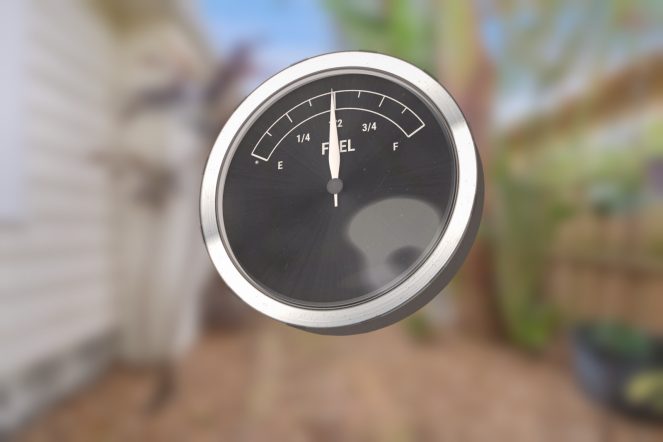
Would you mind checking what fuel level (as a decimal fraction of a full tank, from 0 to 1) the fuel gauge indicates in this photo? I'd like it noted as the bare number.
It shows 0.5
